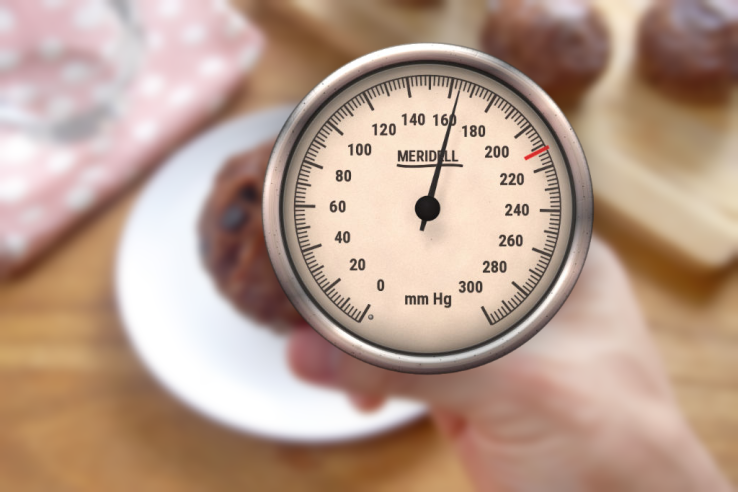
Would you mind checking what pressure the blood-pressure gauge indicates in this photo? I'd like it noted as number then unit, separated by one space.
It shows 164 mmHg
